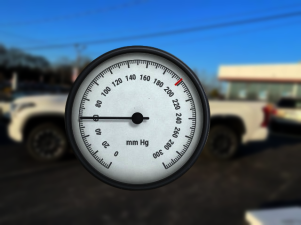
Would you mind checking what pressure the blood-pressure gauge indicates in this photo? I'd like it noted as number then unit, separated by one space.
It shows 60 mmHg
